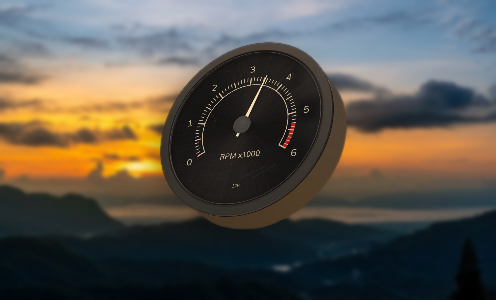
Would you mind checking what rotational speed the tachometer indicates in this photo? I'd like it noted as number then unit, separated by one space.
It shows 3500 rpm
